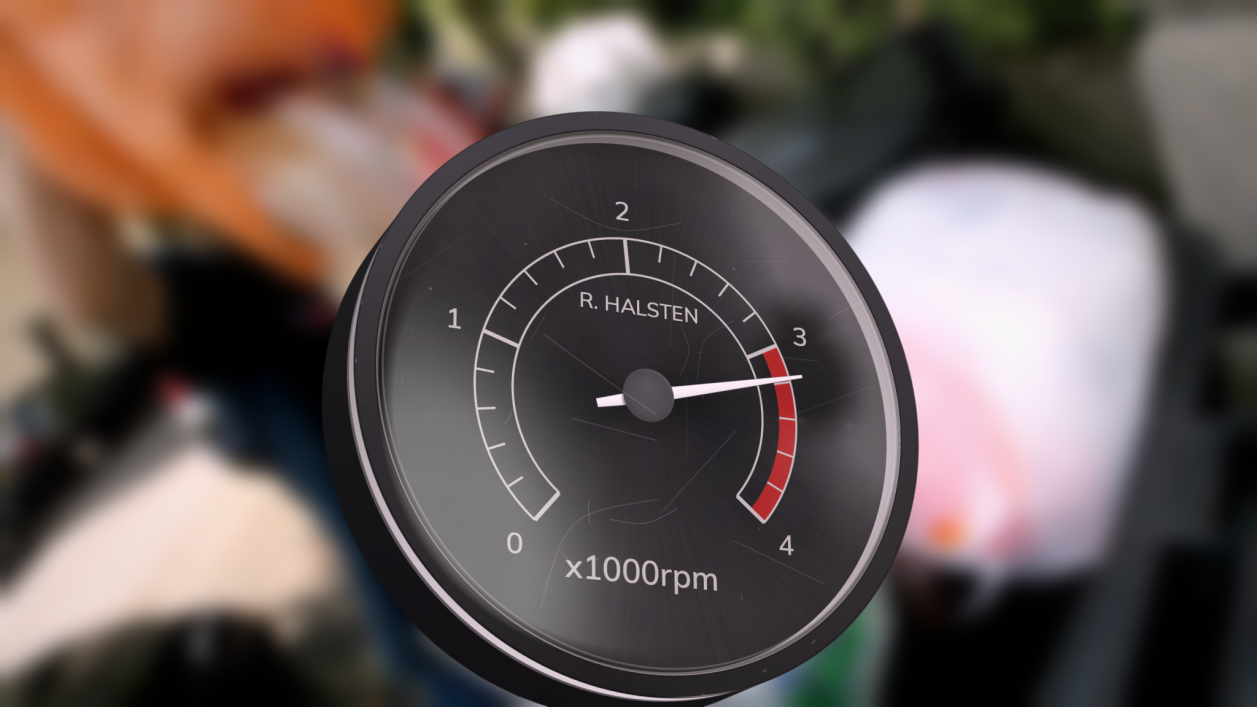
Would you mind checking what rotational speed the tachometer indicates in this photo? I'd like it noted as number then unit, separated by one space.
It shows 3200 rpm
